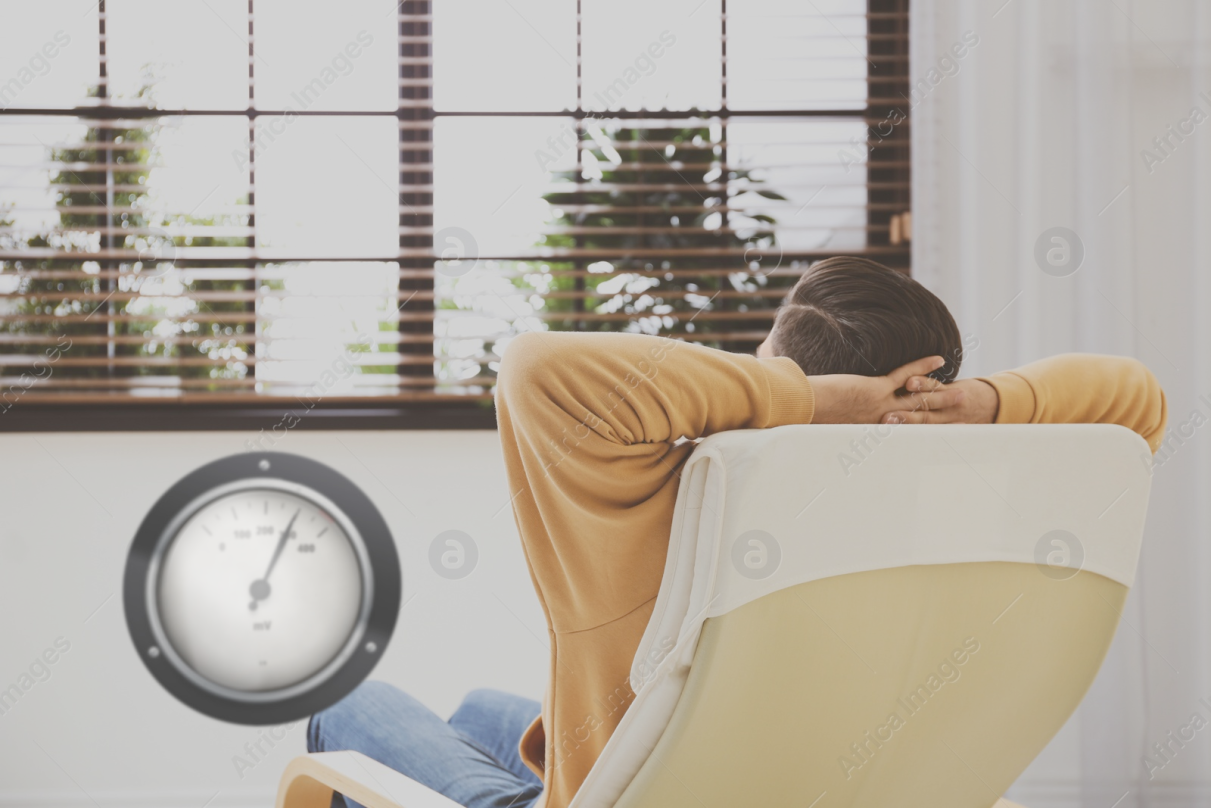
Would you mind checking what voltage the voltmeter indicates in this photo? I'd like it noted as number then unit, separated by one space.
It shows 300 mV
